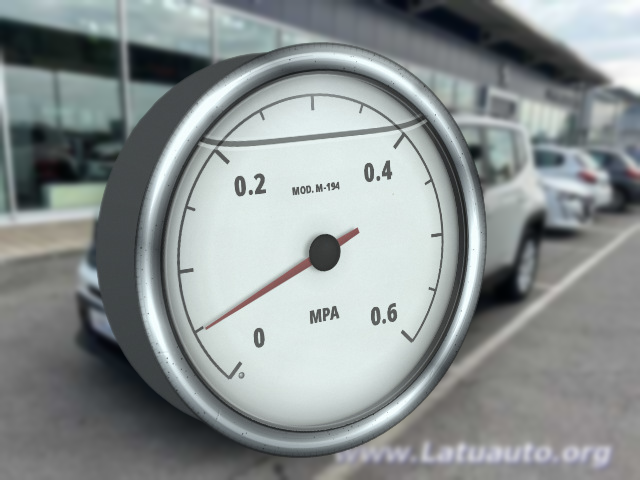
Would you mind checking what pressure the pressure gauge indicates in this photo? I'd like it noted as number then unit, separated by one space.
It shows 0.05 MPa
